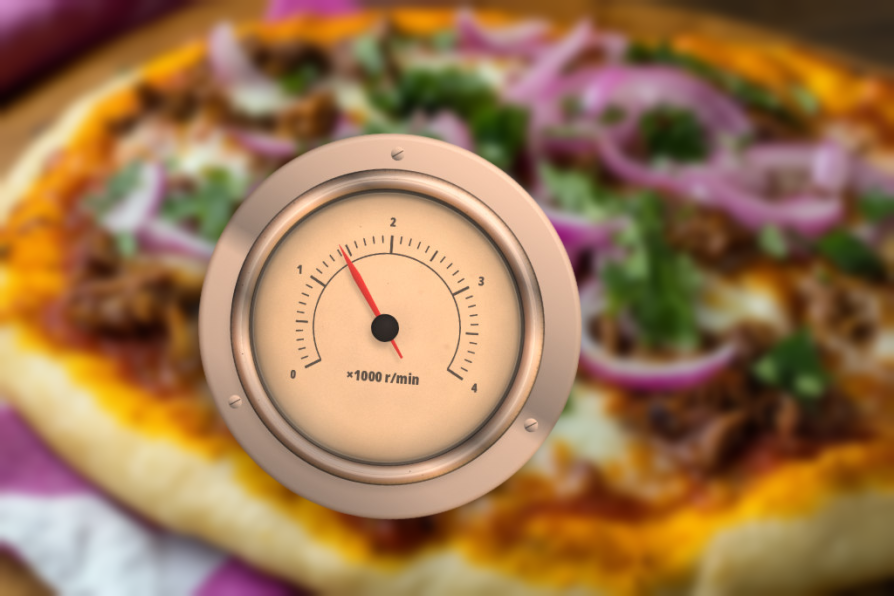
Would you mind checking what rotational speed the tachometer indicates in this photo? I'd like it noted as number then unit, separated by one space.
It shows 1450 rpm
